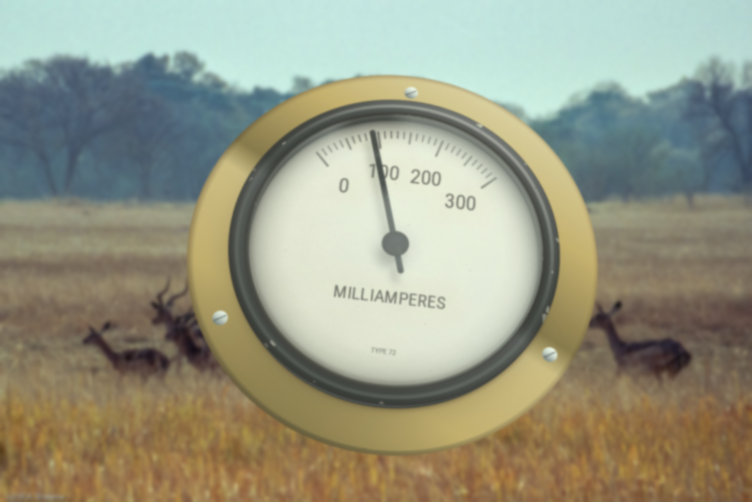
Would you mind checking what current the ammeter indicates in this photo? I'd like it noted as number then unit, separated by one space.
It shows 90 mA
